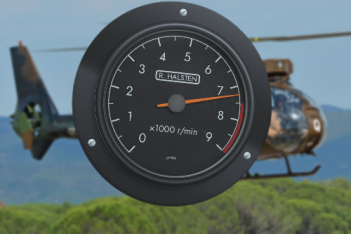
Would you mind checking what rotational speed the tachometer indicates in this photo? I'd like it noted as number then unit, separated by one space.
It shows 7250 rpm
